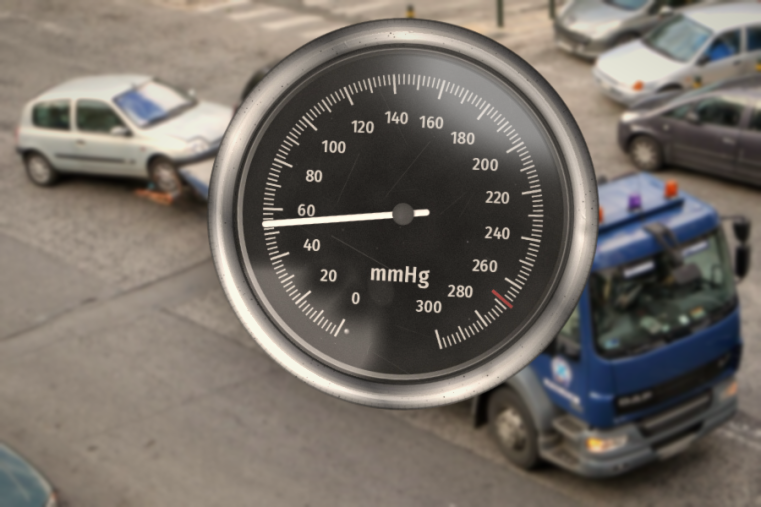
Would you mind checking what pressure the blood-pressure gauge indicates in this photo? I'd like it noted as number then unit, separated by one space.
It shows 54 mmHg
